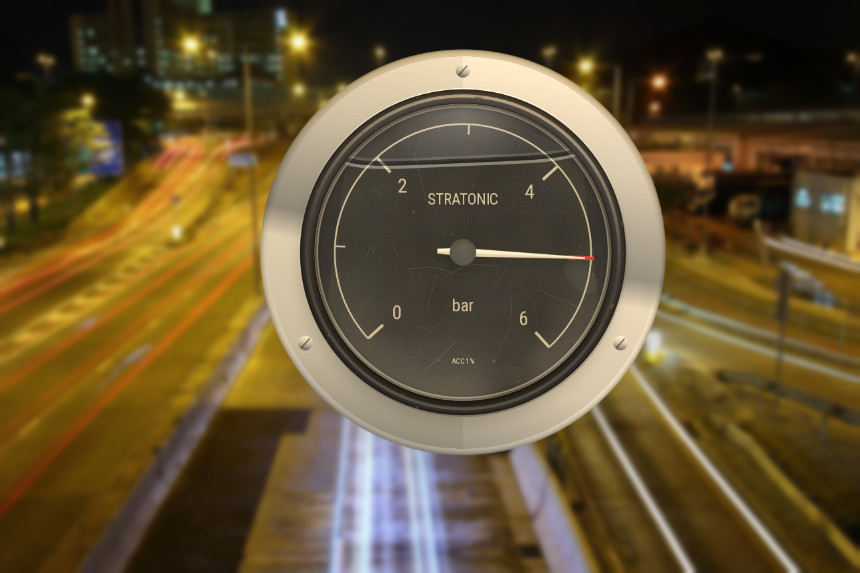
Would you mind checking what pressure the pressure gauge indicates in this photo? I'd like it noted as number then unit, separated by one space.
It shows 5 bar
